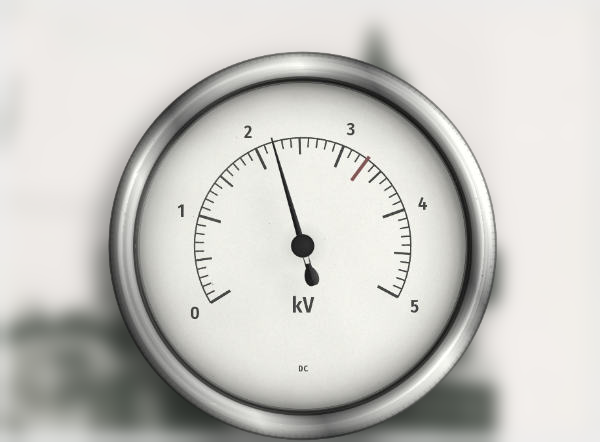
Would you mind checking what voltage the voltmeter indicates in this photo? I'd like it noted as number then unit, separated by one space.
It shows 2.2 kV
